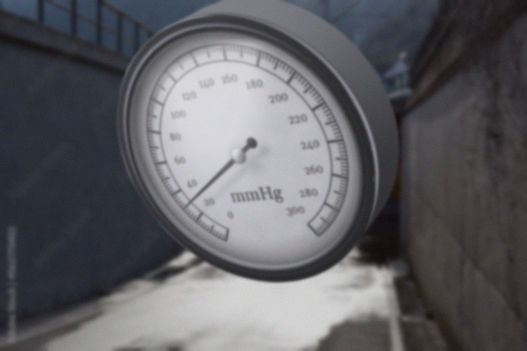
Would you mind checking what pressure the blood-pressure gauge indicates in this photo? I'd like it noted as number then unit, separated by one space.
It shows 30 mmHg
